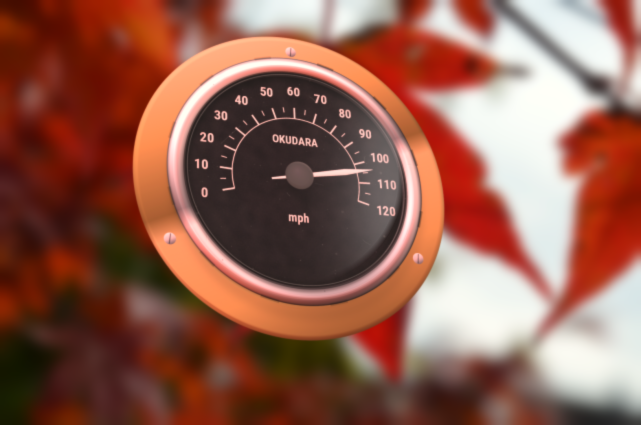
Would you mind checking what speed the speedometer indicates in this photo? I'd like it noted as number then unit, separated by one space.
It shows 105 mph
